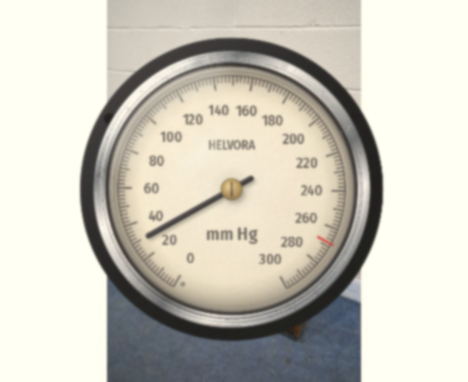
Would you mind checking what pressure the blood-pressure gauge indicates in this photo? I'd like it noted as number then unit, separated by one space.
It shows 30 mmHg
